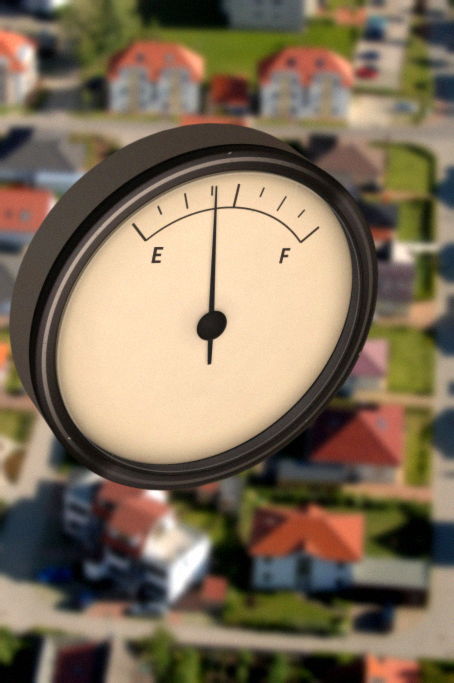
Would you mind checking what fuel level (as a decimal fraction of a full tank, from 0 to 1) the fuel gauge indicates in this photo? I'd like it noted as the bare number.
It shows 0.375
